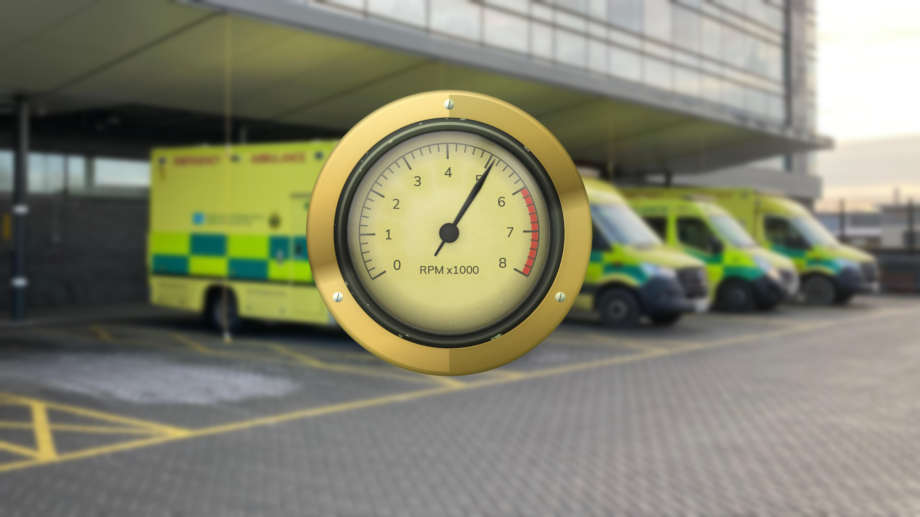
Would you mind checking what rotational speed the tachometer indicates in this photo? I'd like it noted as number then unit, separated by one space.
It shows 5100 rpm
